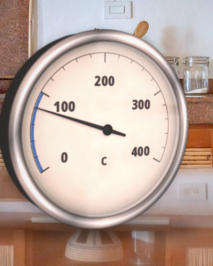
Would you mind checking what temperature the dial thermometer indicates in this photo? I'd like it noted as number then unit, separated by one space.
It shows 80 °C
